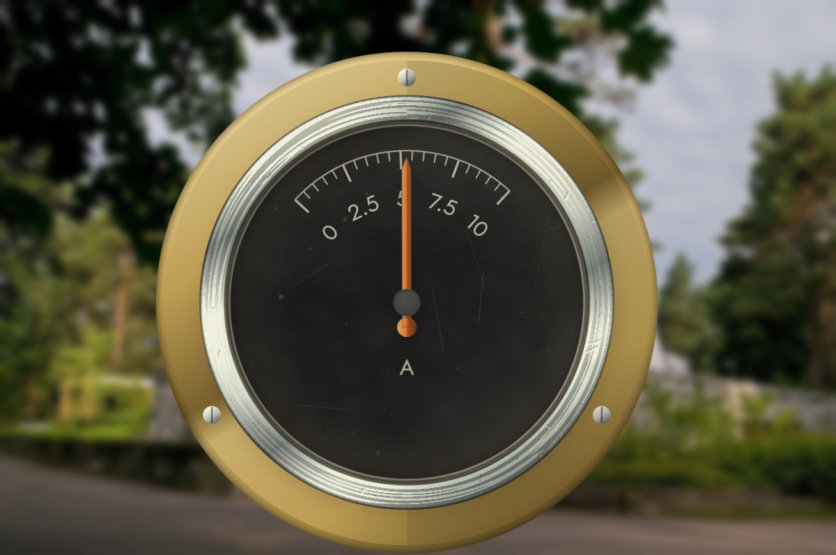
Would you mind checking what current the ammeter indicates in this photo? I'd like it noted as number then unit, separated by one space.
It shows 5.25 A
